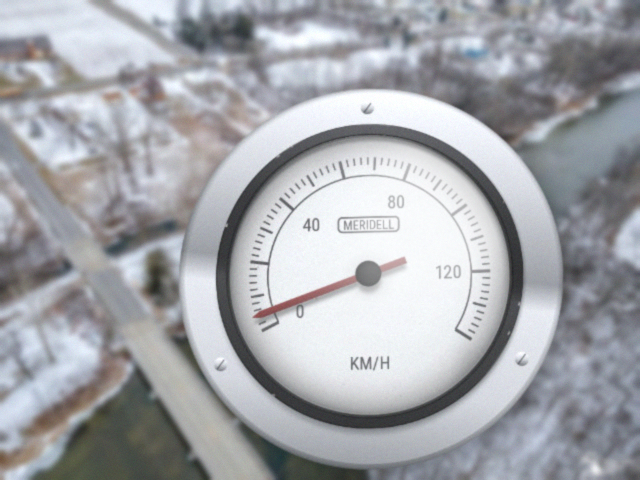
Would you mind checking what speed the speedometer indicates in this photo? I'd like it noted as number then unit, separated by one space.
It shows 4 km/h
